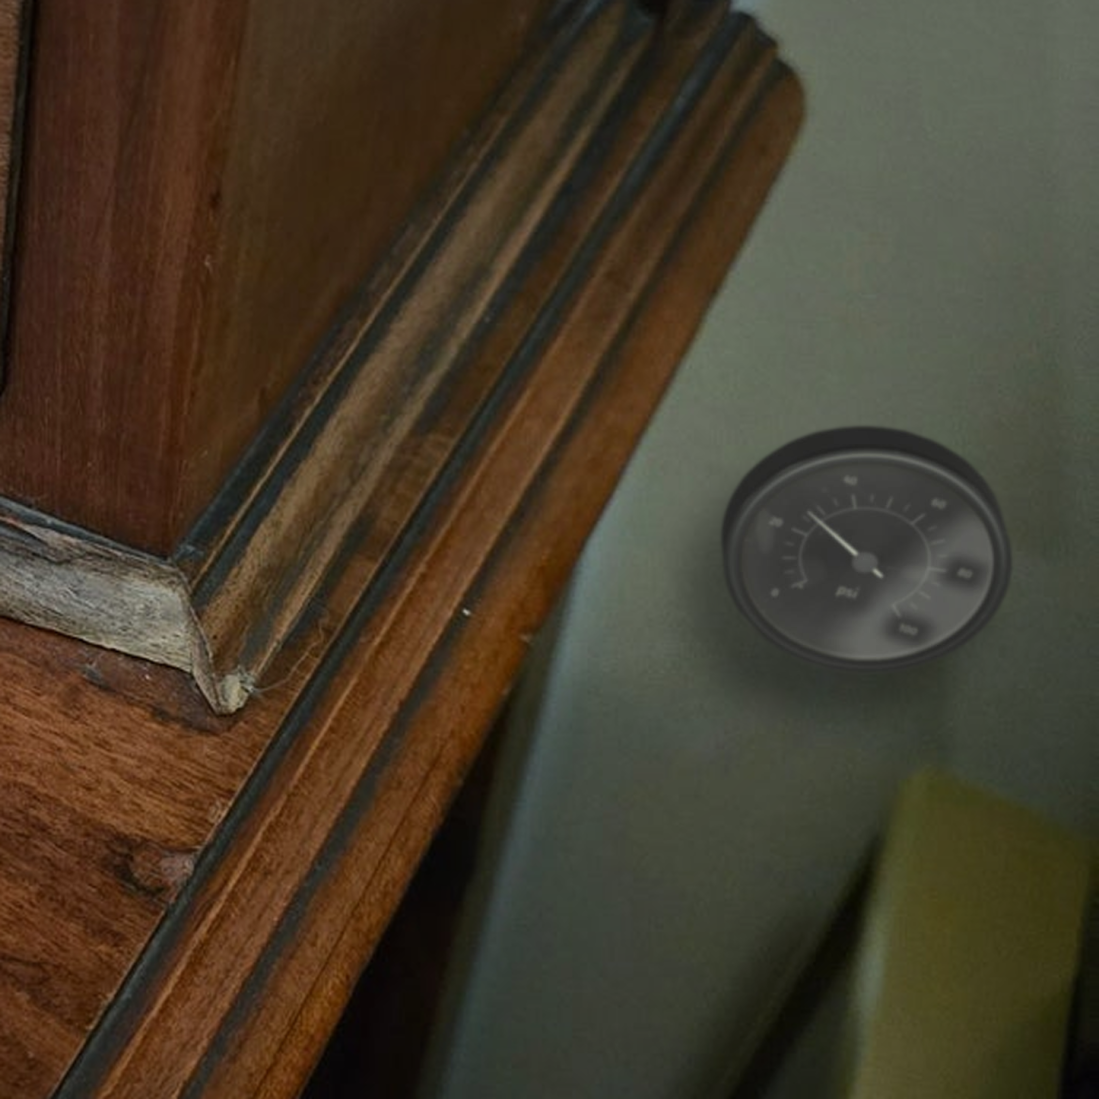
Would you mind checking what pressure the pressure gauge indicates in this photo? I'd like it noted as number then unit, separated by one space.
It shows 27.5 psi
